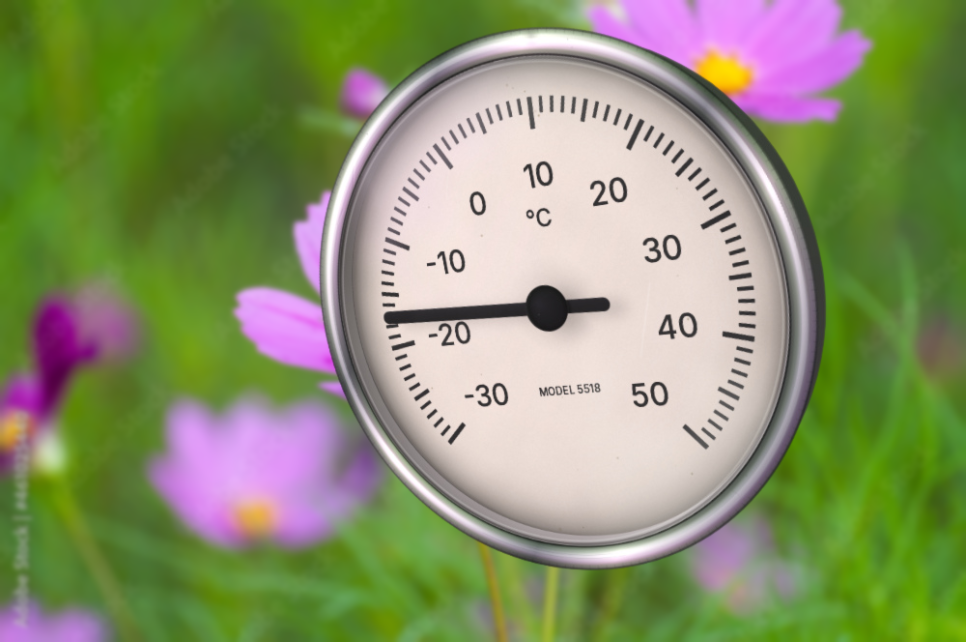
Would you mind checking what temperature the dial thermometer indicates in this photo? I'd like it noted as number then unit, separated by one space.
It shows -17 °C
